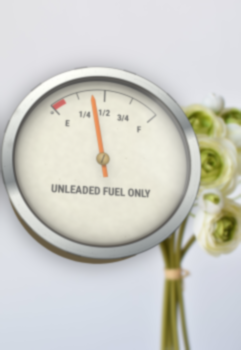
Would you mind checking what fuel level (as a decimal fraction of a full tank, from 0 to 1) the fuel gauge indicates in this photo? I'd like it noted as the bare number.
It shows 0.375
